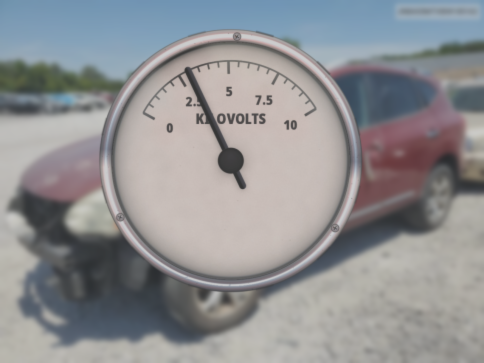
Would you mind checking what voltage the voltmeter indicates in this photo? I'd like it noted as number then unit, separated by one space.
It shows 3 kV
